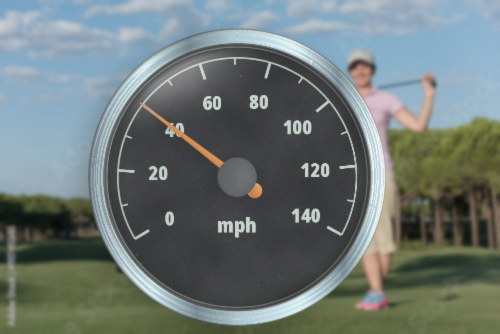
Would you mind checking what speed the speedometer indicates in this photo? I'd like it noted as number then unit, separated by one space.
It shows 40 mph
